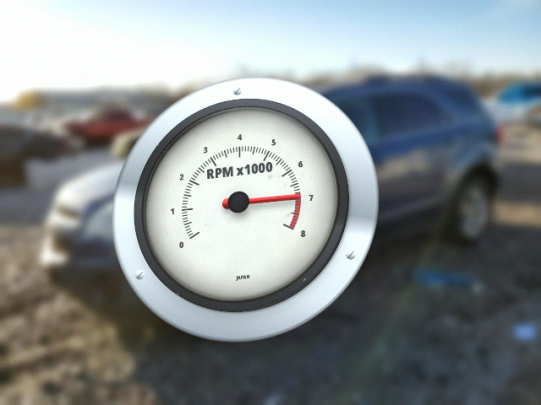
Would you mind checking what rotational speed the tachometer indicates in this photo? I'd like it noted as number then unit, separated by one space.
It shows 7000 rpm
